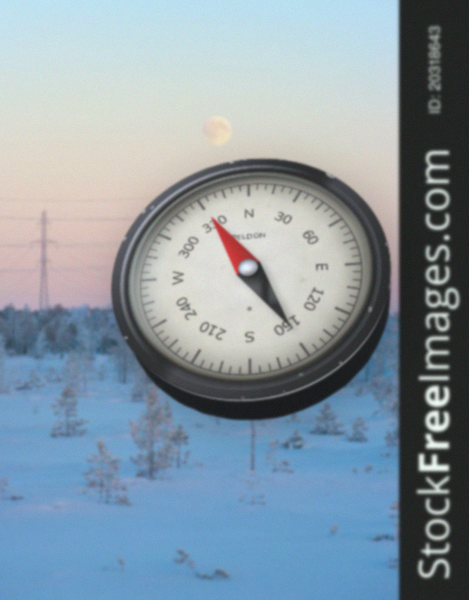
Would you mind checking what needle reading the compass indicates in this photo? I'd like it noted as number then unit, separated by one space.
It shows 330 °
